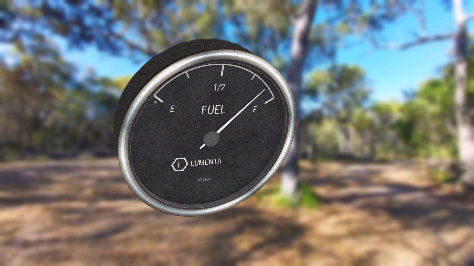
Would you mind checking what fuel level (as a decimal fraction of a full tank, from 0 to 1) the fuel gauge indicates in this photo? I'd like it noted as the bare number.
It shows 0.875
